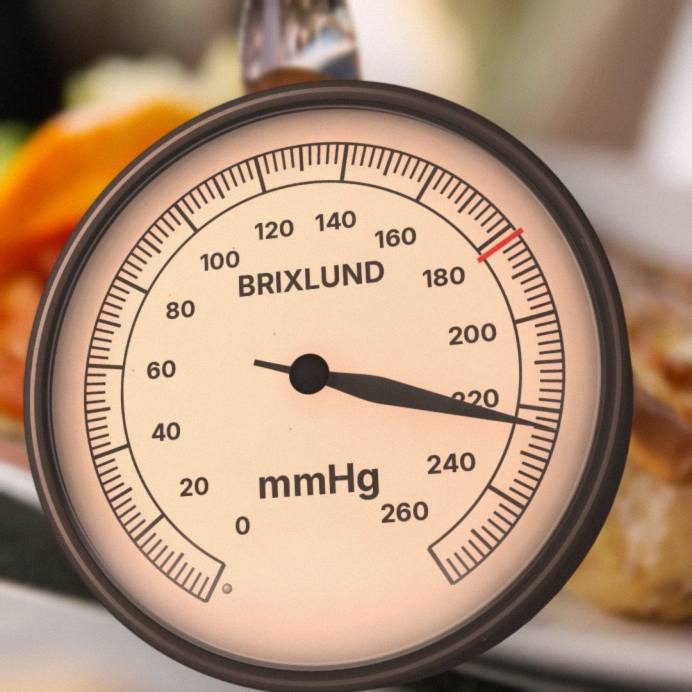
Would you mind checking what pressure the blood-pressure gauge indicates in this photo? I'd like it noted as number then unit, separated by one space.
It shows 224 mmHg
